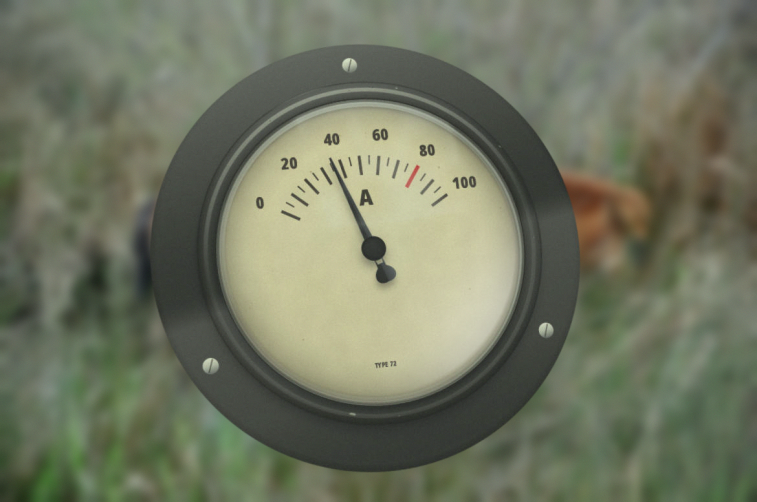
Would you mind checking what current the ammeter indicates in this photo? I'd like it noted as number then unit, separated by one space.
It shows 35 A
